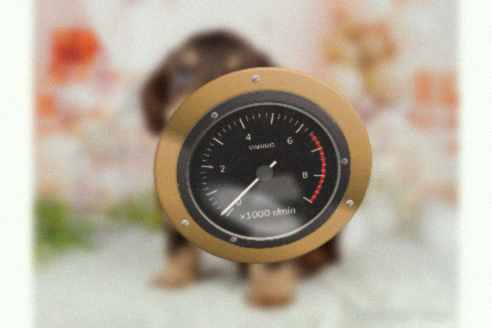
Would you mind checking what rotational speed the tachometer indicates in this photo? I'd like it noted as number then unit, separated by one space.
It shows 200 rpm
